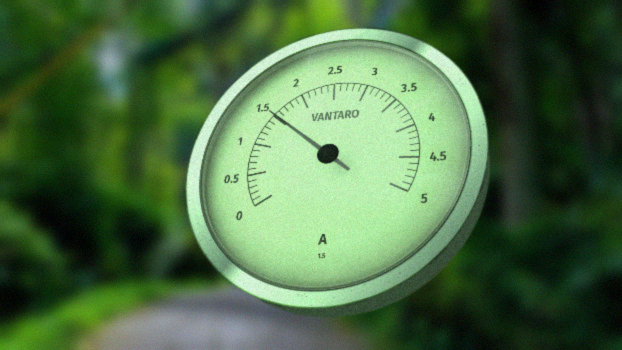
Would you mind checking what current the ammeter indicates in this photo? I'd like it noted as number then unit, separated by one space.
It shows 1.5 A
